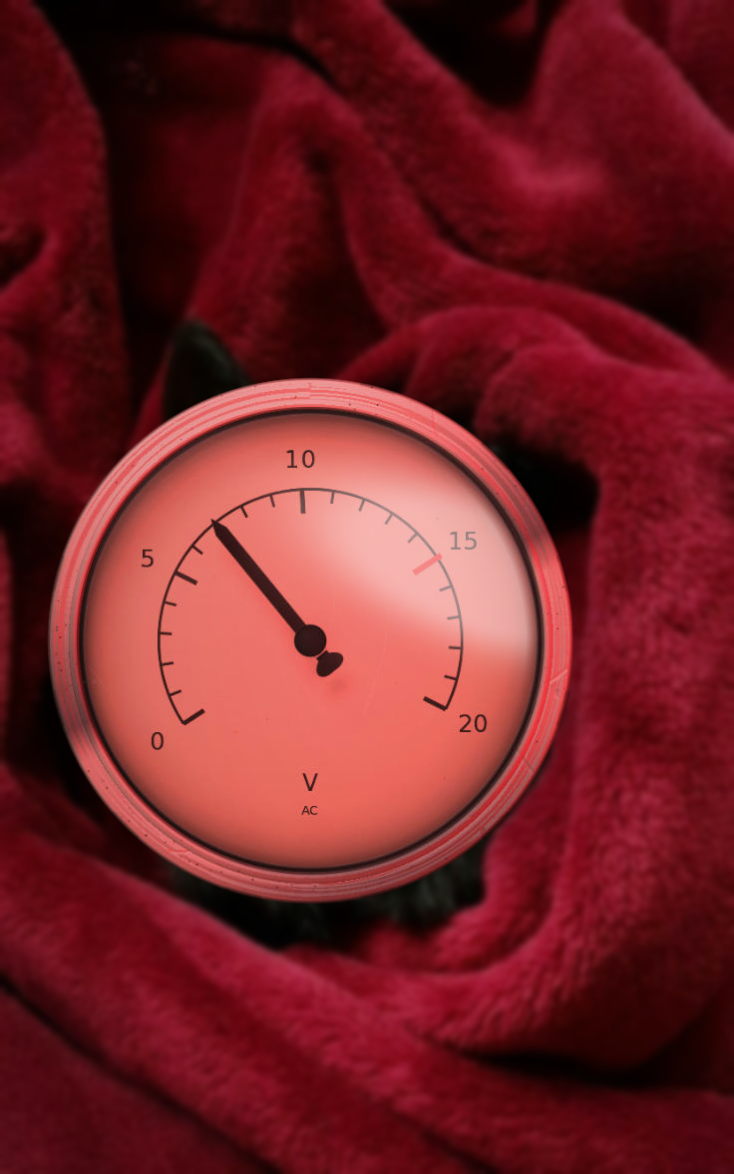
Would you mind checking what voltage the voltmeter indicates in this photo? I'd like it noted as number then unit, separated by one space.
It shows 7 V
